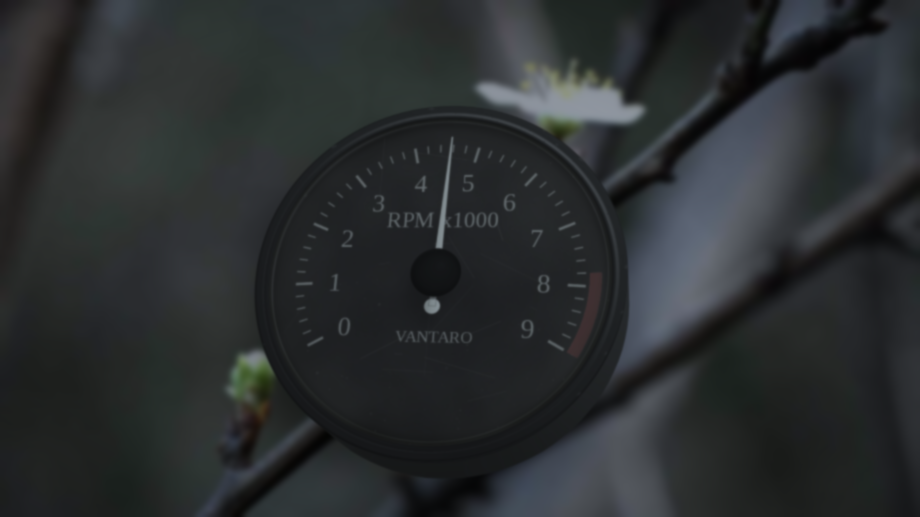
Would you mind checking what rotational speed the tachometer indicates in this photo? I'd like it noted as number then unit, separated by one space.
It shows 4600 rpm
